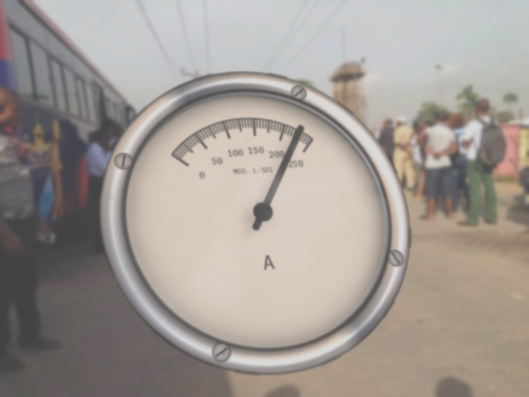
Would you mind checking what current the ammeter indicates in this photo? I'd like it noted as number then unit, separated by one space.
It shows 225 A
